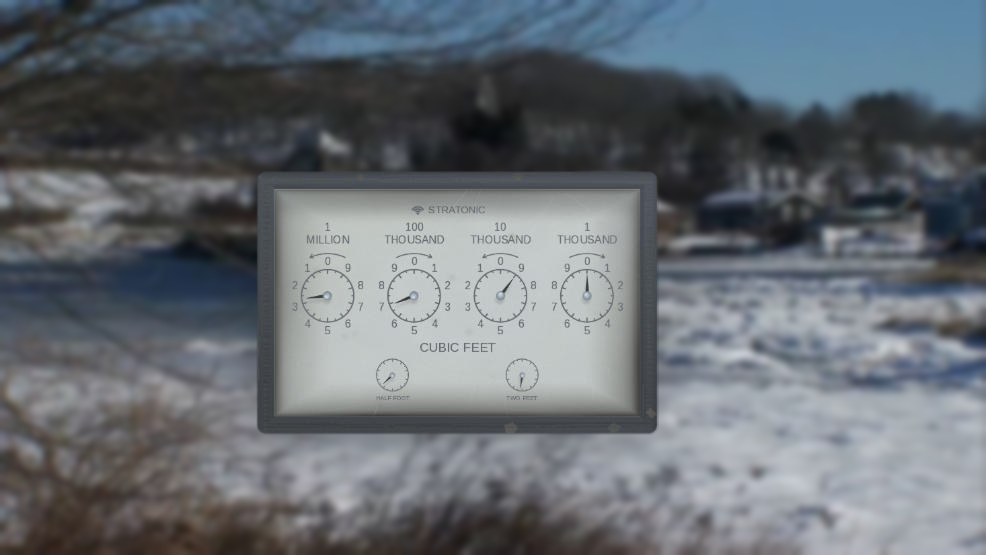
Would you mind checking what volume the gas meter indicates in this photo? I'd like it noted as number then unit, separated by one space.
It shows 269000 ft³
